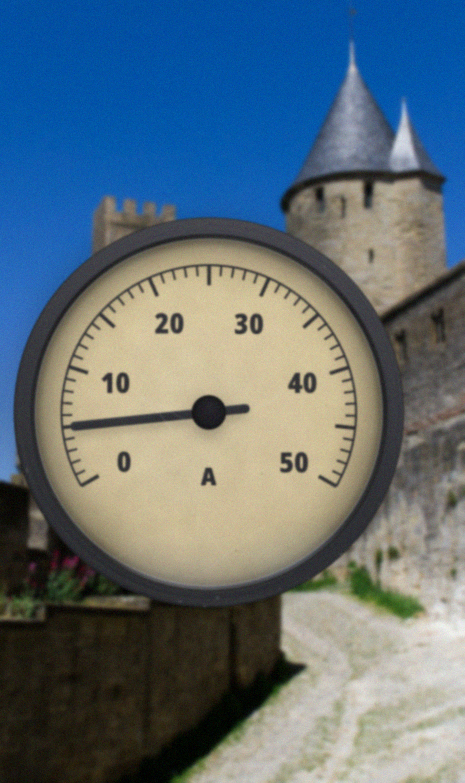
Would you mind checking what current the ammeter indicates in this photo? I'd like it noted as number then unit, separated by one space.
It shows 5 A
